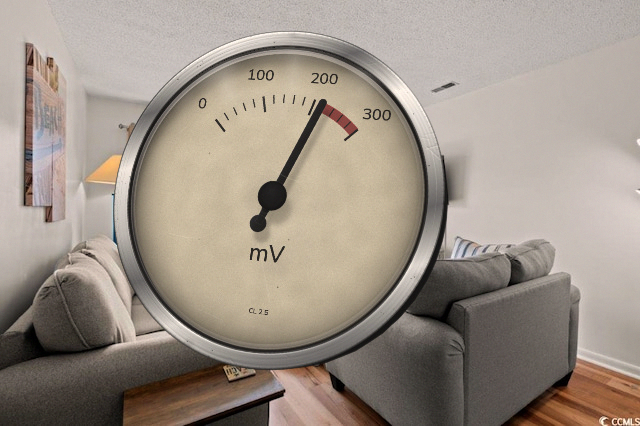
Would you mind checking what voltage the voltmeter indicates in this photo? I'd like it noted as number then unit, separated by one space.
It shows 220 mV
